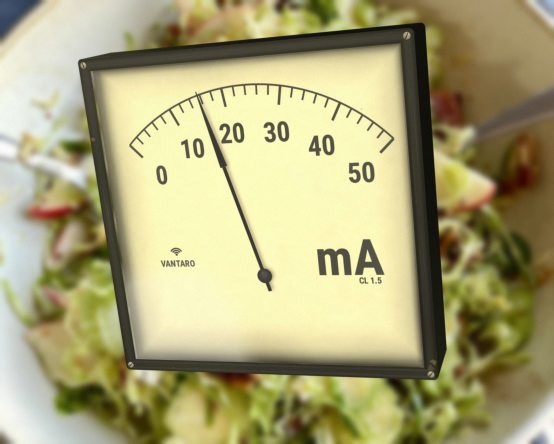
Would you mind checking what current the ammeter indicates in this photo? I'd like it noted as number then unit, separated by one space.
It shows 16 mA
